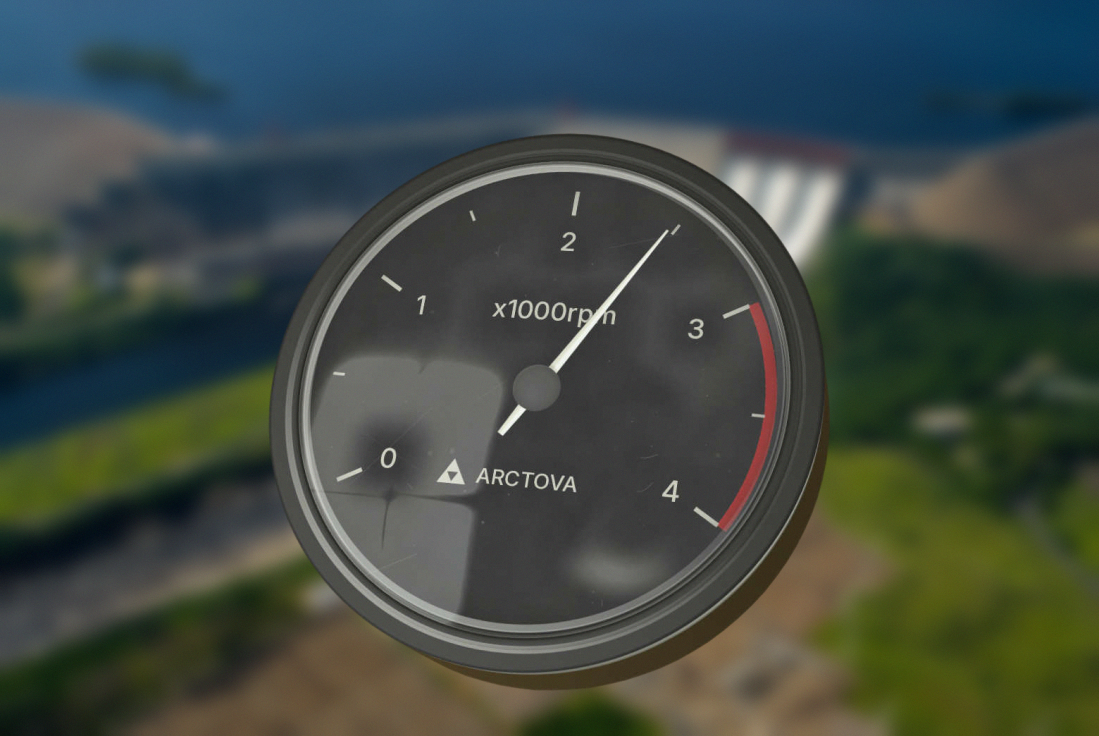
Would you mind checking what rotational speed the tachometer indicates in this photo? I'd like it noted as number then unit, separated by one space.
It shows 2500 rpm
